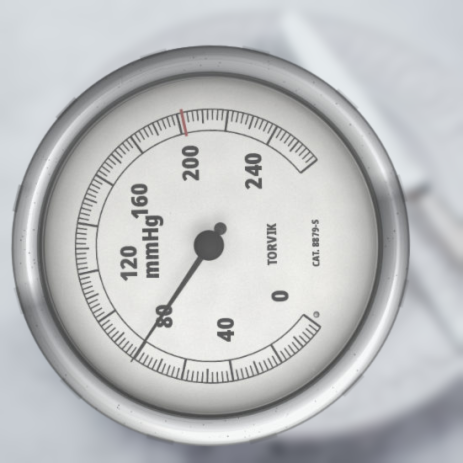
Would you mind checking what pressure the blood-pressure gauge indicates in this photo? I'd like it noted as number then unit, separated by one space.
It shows 80 mmHg
